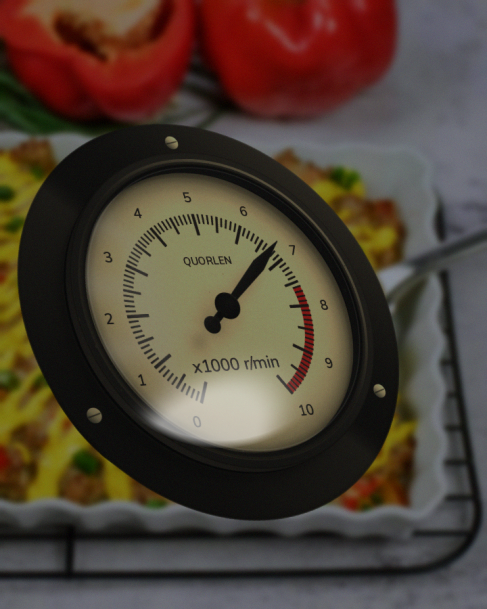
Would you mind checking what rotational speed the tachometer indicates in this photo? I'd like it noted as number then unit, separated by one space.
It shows 6700 rpm
